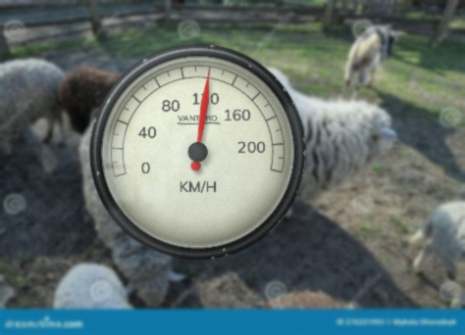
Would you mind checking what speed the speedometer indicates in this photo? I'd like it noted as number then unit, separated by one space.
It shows 120 km/h
